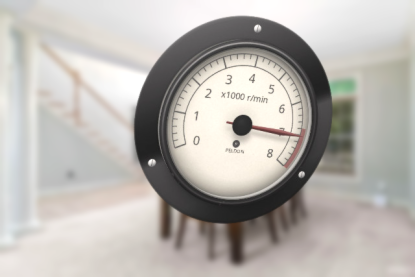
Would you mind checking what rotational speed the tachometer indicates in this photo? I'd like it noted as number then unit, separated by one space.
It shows 7000 rpm
